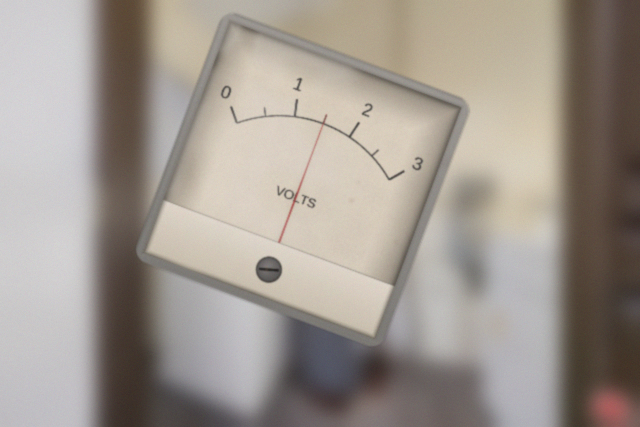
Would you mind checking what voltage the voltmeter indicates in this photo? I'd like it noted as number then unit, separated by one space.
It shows 1.5 V
